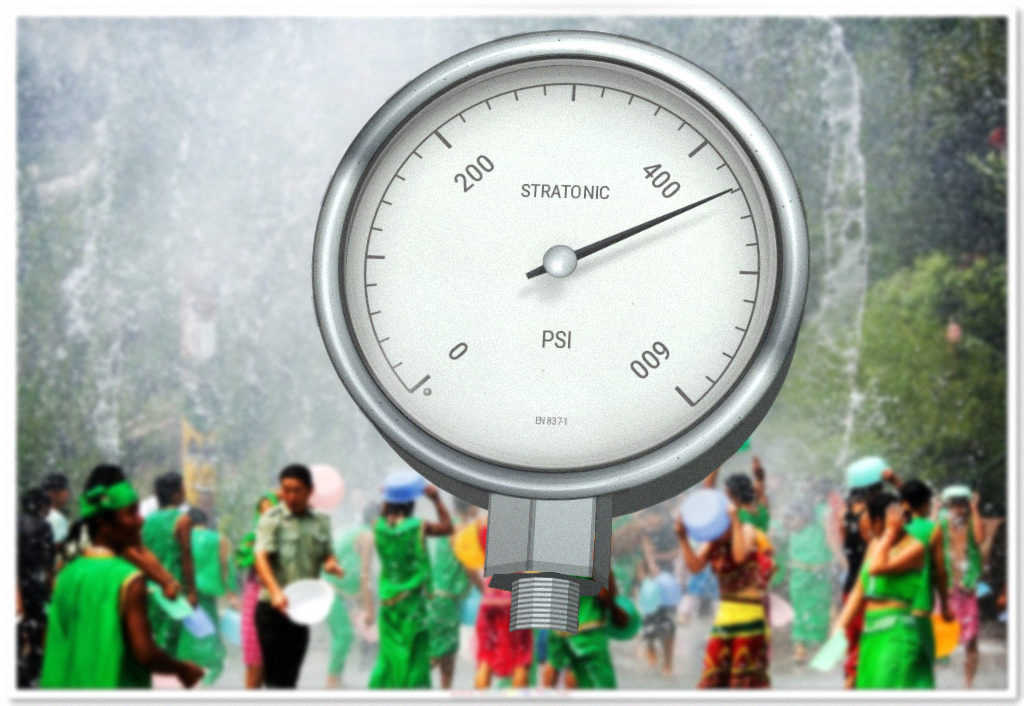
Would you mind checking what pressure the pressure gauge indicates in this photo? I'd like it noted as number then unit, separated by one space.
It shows 440 psi
